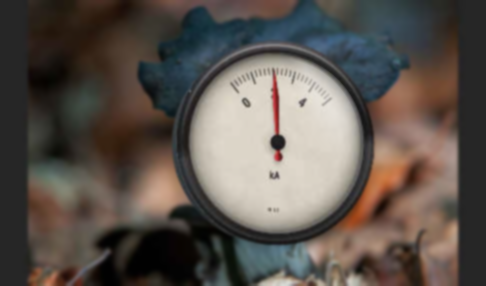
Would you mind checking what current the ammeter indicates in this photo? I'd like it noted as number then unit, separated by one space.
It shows 2 kA
